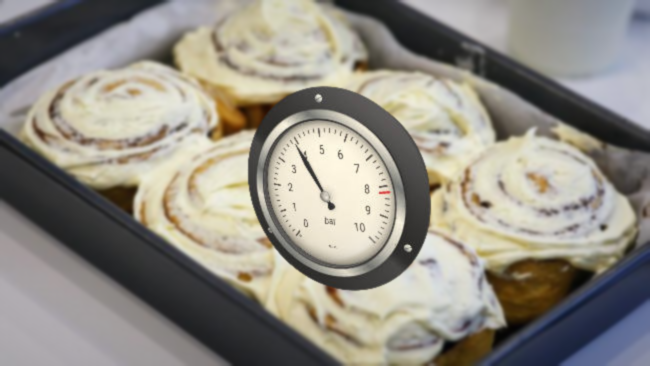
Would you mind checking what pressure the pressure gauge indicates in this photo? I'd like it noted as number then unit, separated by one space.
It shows 4 bar
